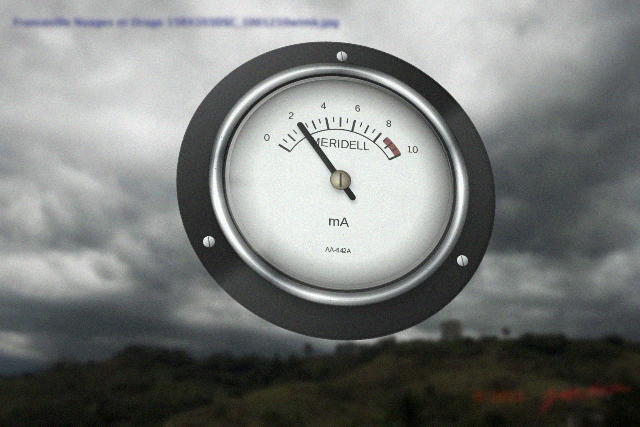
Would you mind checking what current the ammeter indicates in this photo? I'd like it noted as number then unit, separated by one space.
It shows 2 mA
